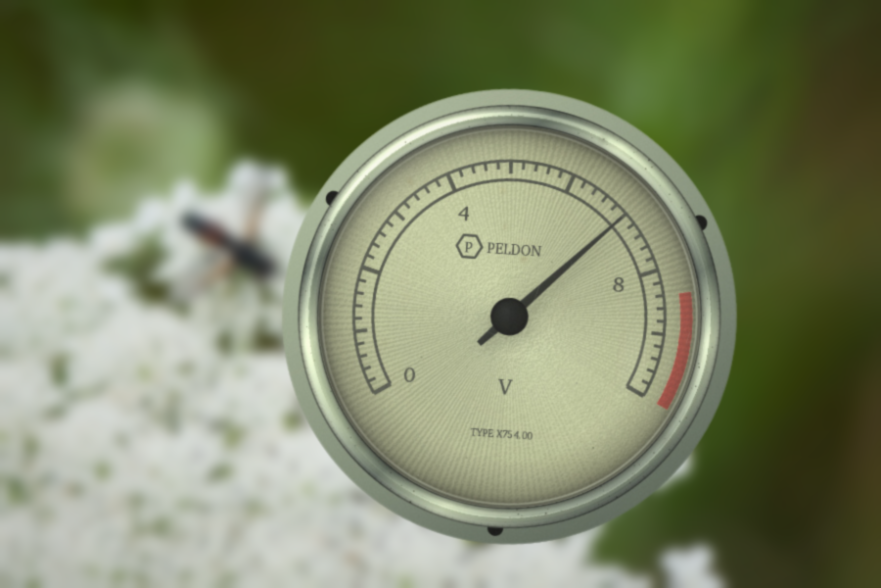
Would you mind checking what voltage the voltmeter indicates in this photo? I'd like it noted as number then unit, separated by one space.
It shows 7 V
